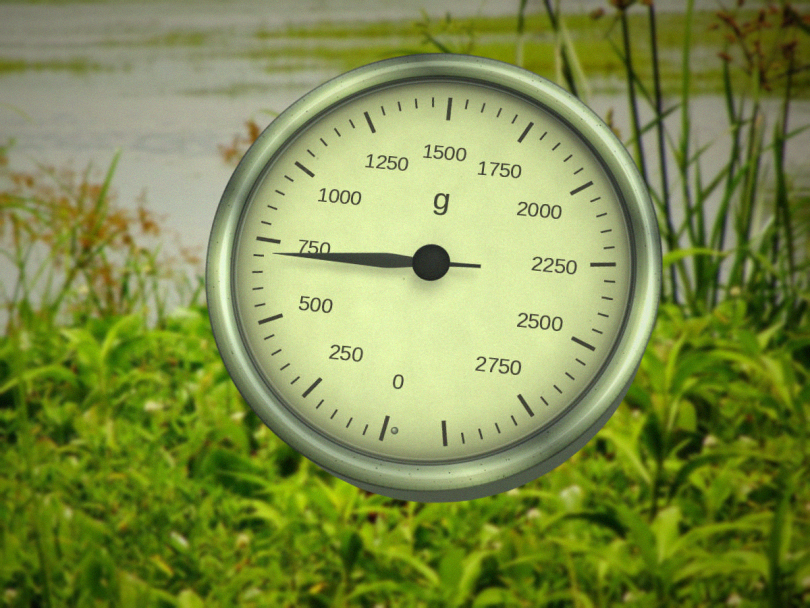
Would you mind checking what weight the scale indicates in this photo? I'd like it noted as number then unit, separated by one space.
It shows 700 g
